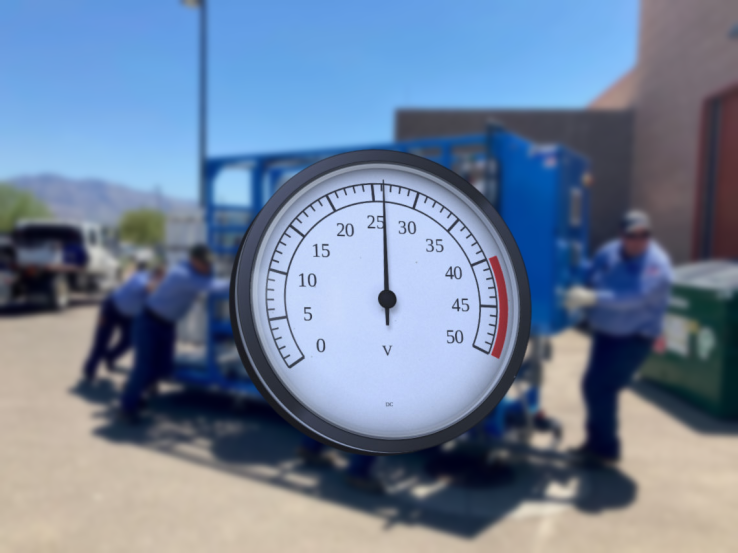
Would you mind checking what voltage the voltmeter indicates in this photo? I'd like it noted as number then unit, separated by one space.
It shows 26 V
